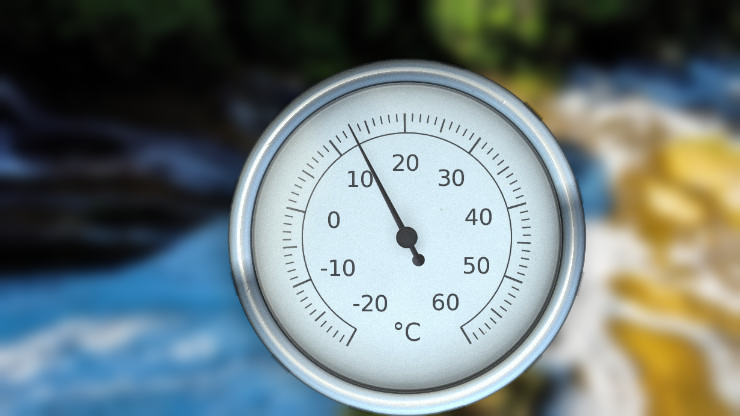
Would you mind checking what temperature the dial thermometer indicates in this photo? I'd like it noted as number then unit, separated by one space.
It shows 13 °C
